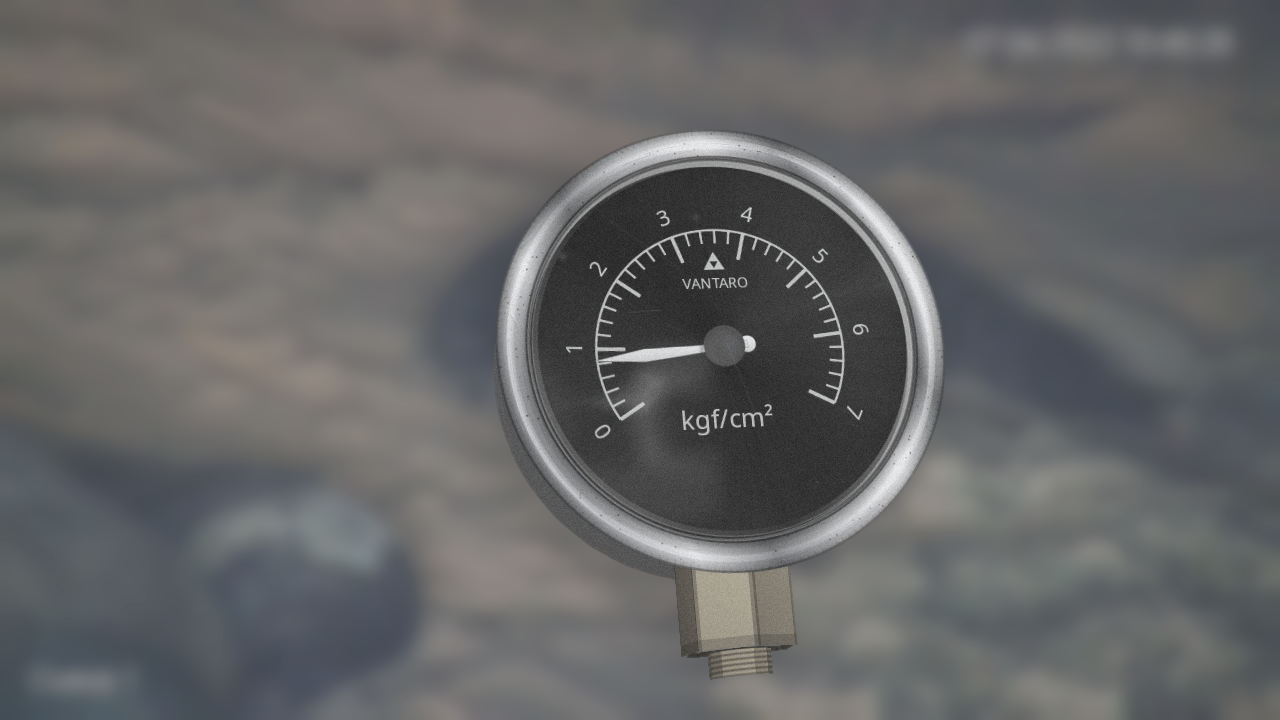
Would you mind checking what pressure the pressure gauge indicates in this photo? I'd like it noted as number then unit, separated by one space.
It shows 0.8 kg/cm²
